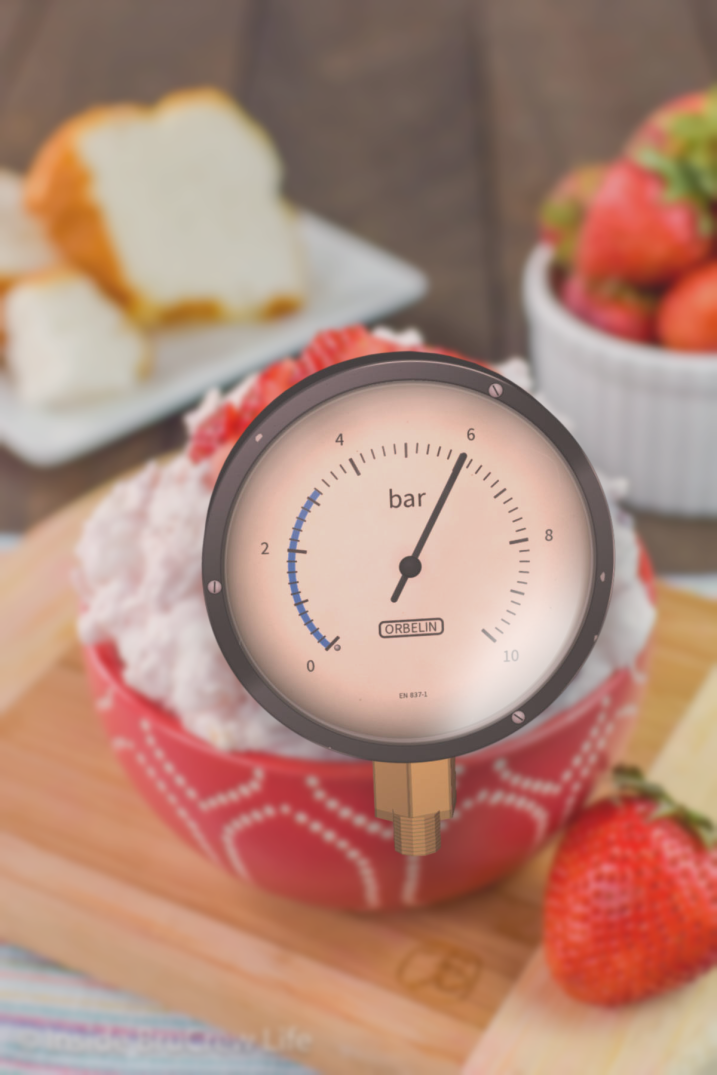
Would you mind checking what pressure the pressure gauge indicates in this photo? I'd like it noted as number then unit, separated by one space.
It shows 6 bar
